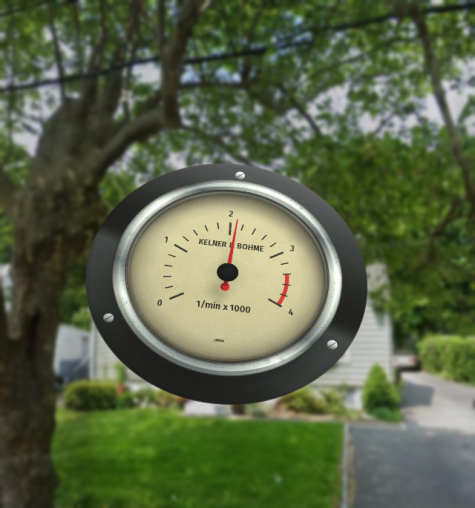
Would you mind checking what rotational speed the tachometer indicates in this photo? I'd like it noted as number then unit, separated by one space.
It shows 2100 rpm
